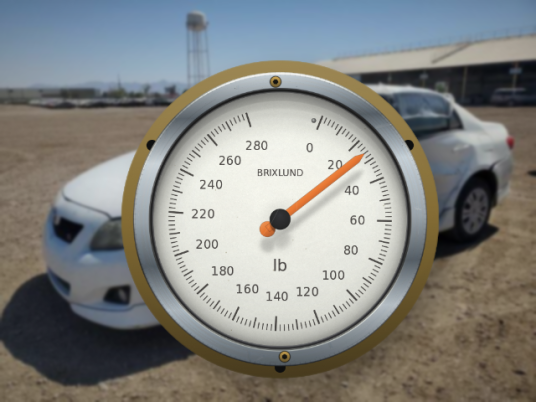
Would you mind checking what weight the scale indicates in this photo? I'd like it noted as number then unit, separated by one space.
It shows 26 lb
